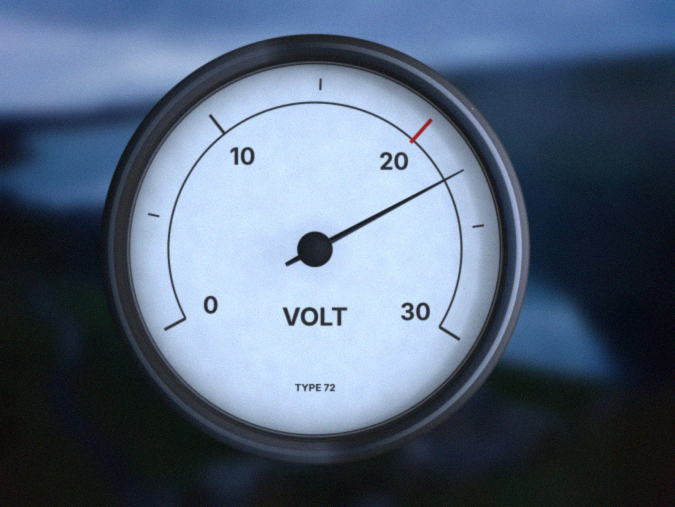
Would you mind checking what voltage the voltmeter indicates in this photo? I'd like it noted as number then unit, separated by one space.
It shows 22.5 V
